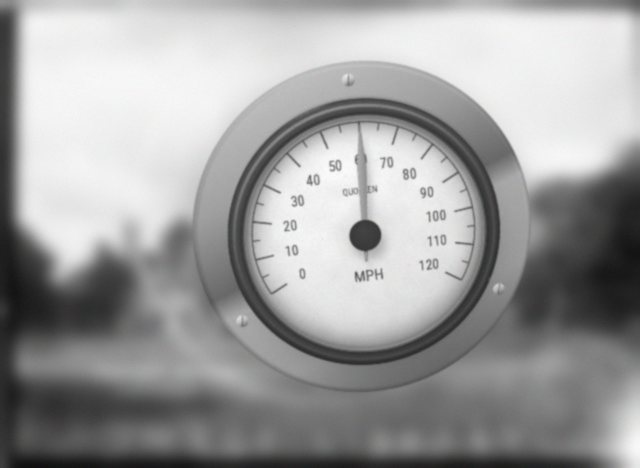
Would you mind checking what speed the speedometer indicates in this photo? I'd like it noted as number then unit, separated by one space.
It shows 60 mph
